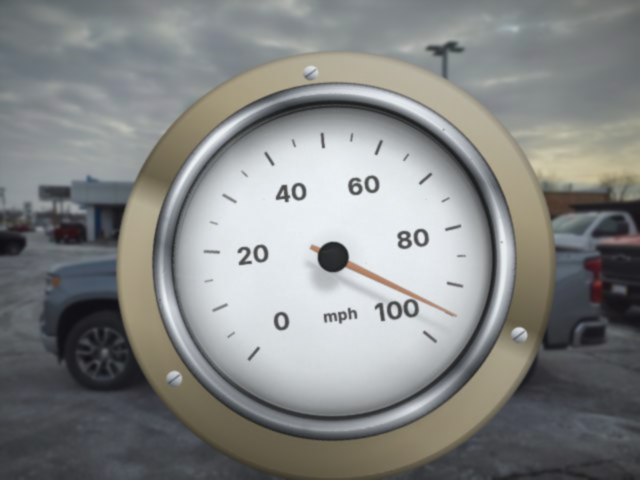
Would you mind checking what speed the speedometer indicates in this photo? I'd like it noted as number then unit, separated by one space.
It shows 95 mph
